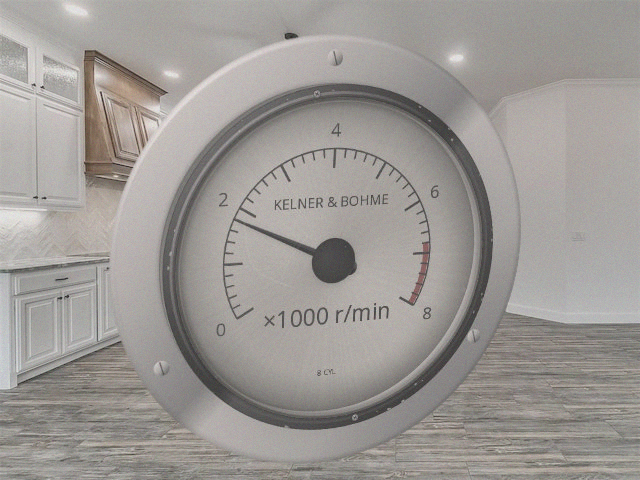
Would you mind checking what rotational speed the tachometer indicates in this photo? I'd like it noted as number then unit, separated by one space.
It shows 1800 rpm
